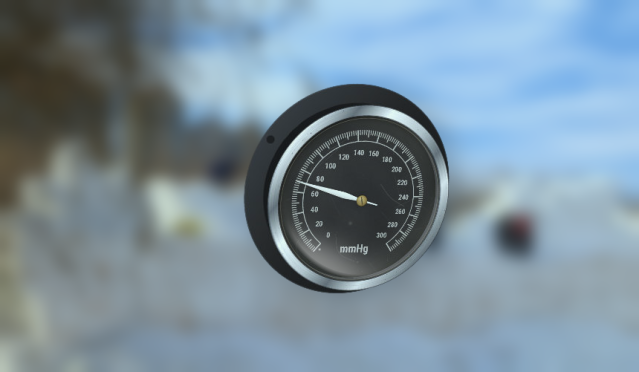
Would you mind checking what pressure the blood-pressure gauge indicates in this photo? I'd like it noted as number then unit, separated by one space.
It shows 70 mmHg
